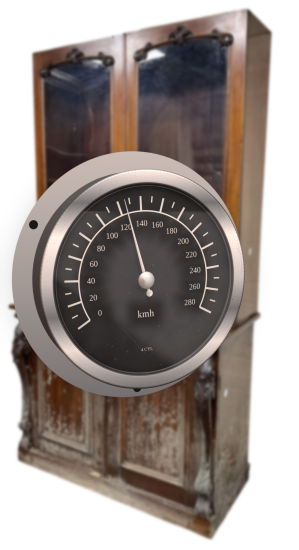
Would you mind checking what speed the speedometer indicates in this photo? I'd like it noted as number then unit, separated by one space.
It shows 125 km/h
